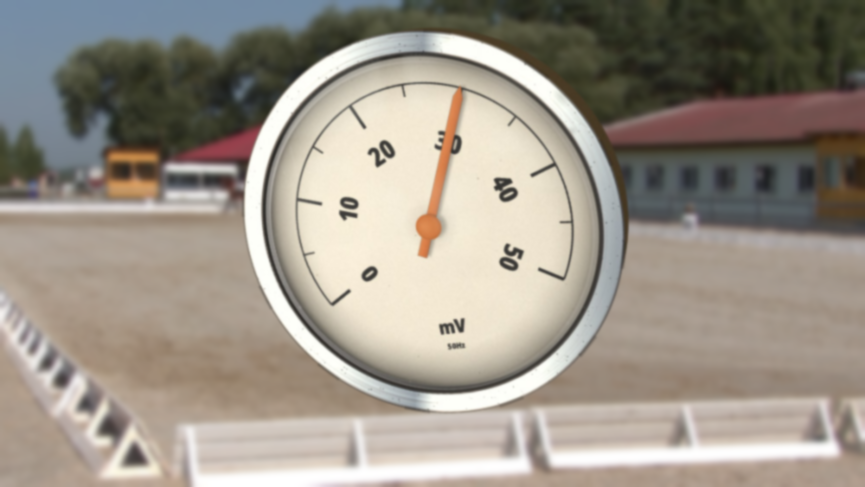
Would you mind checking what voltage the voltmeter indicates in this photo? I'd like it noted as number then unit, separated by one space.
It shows 30 mV
